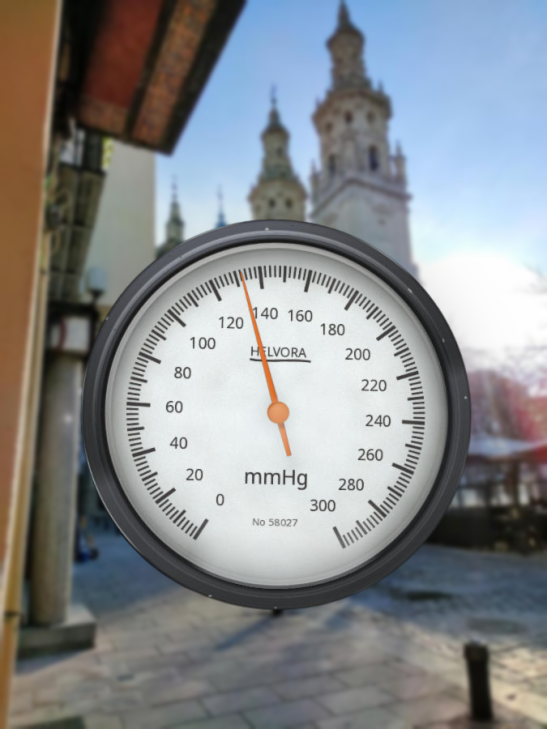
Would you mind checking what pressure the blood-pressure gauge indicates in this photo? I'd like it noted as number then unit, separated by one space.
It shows 132 mmHg
